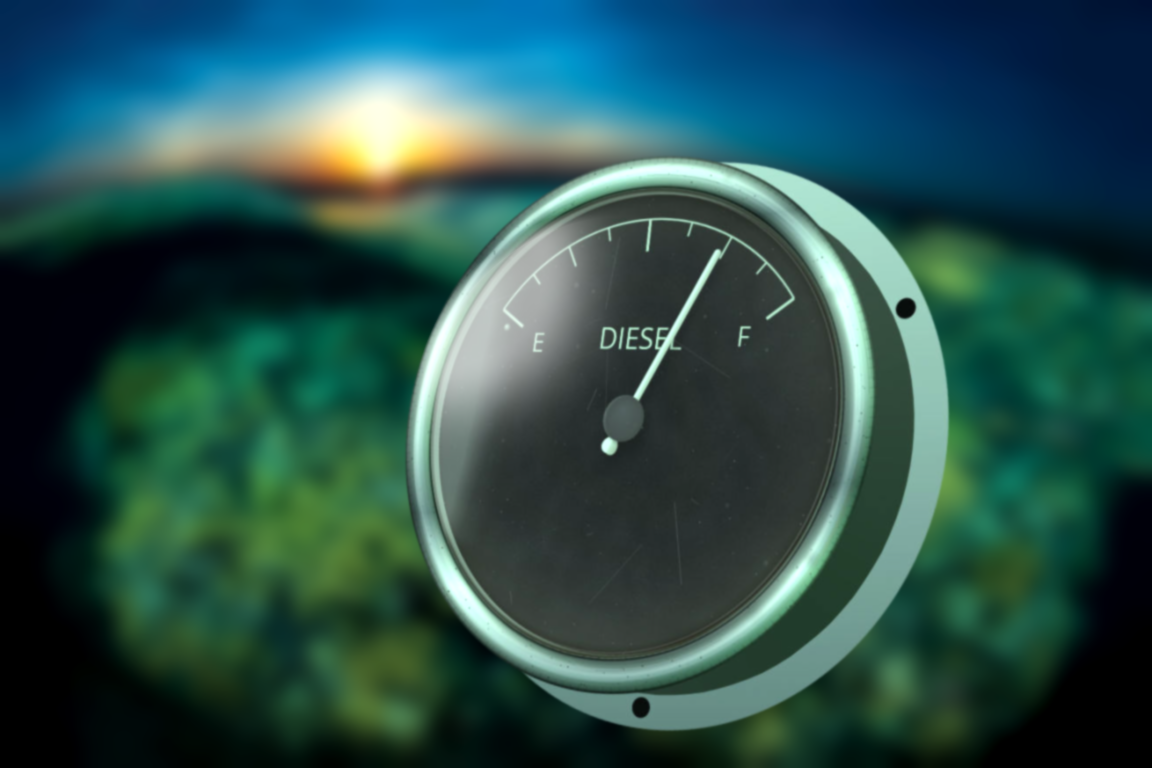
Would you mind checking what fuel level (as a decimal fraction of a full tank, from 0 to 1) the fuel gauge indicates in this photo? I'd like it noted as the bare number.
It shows 0.75
